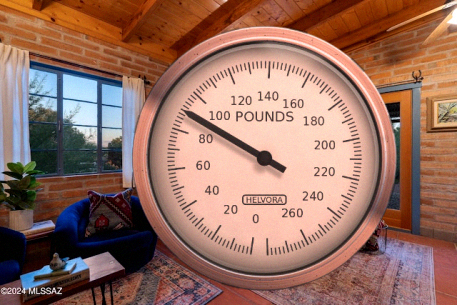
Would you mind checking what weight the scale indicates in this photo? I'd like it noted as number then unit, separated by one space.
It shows 90 lb
